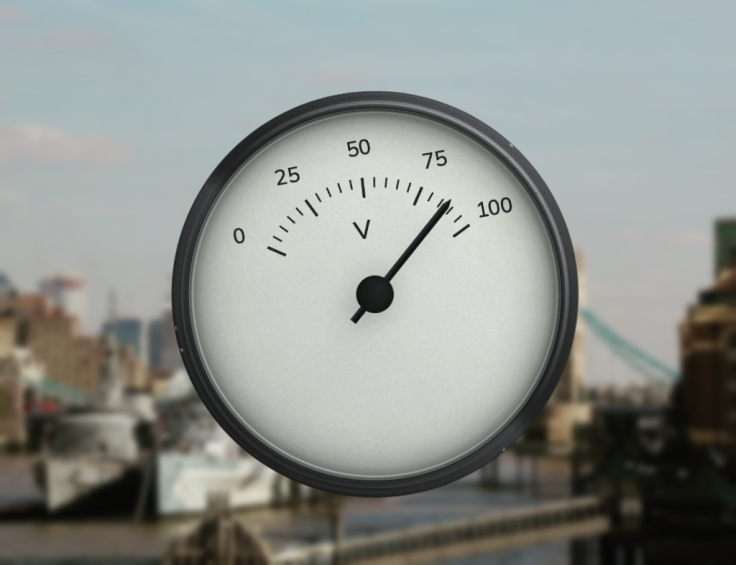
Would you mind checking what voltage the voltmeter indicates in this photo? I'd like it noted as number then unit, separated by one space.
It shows 87.5 V
